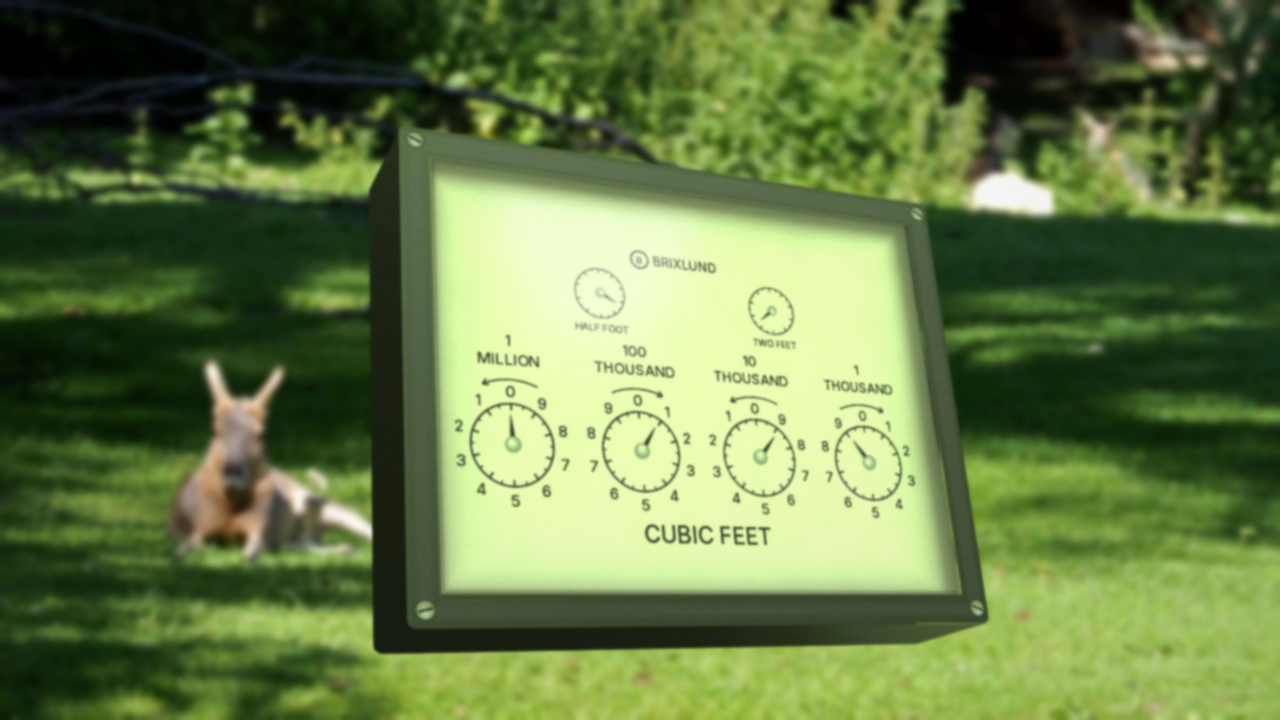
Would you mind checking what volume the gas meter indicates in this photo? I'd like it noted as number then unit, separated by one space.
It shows 8900 ft³
